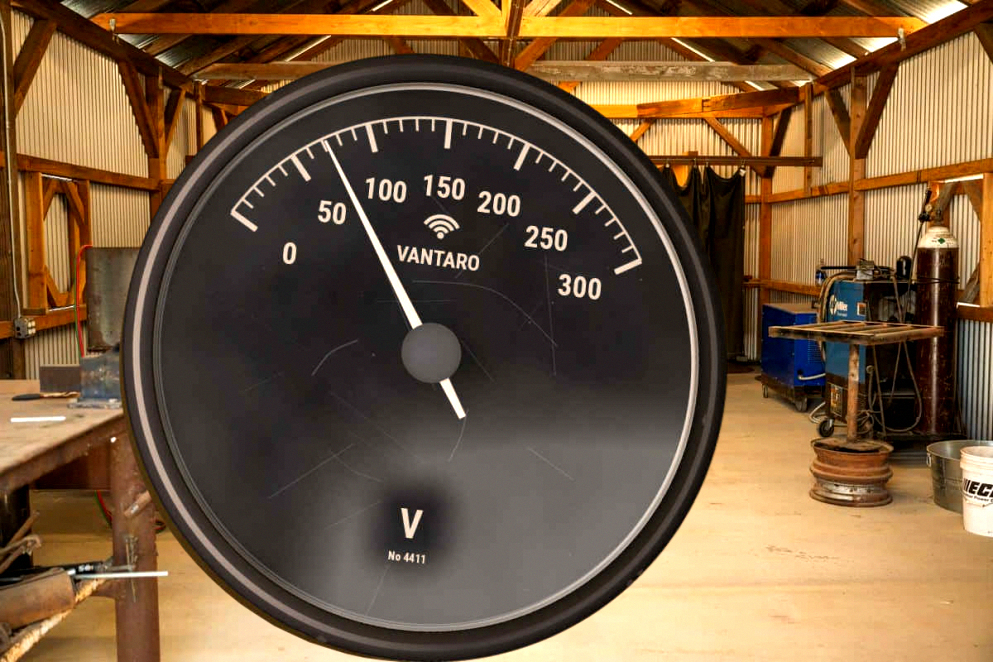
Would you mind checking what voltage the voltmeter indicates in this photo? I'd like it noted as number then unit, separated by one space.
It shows 70 V
